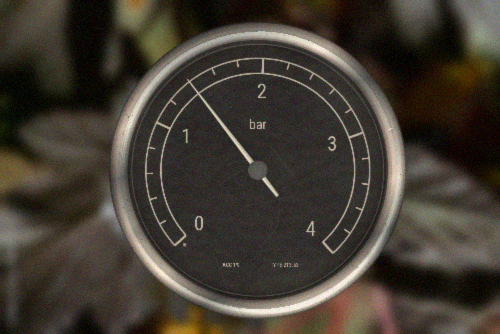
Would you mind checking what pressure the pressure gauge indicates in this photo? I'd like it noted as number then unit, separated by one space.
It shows 1.4 bar
